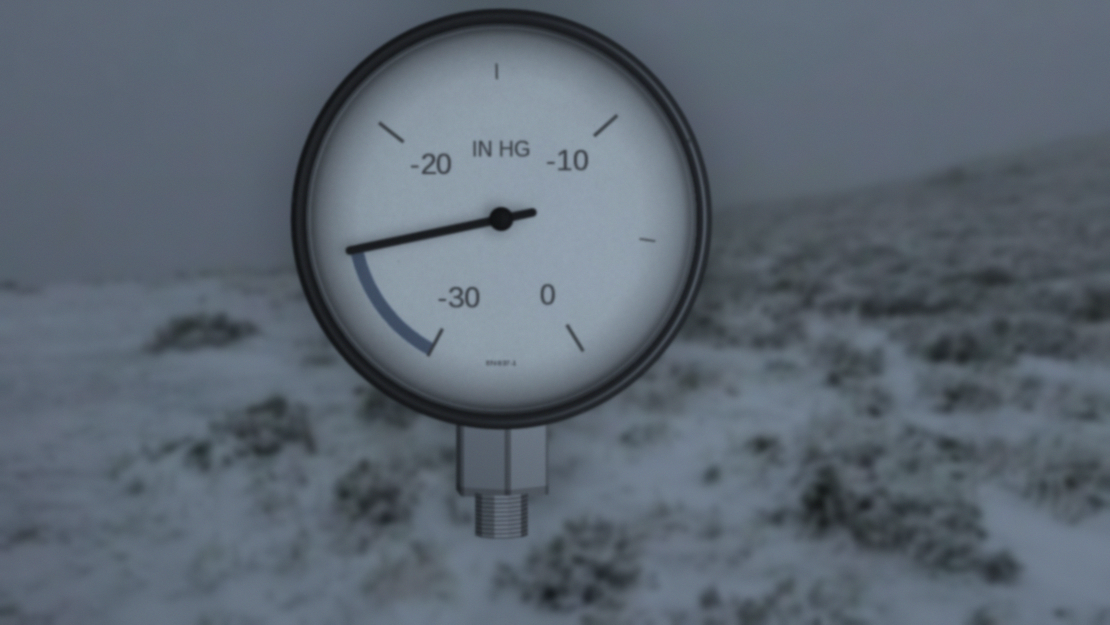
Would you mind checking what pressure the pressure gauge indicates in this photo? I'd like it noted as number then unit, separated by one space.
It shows -25 inHg
